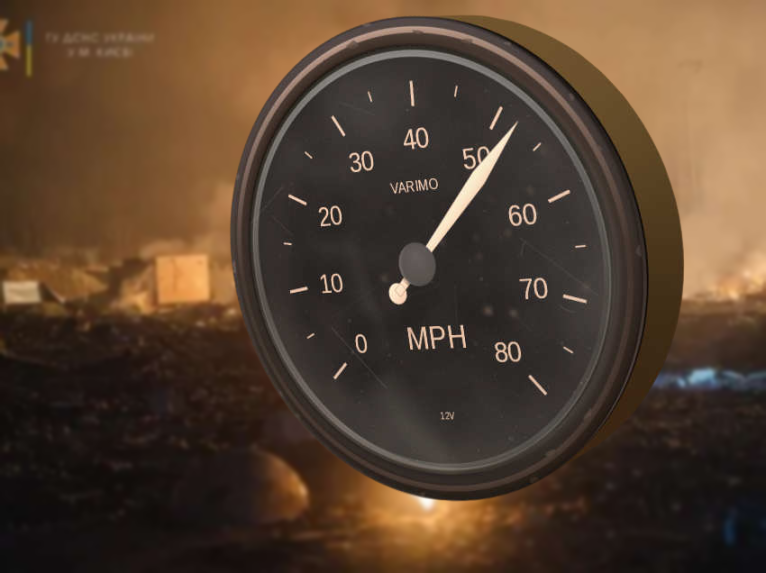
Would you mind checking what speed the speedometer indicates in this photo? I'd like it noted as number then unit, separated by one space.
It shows 52.5 mph
